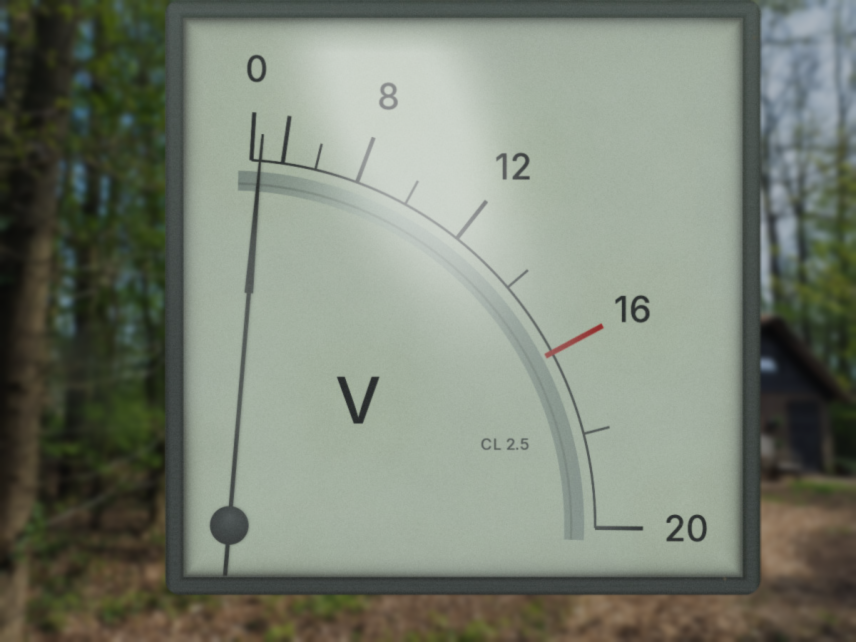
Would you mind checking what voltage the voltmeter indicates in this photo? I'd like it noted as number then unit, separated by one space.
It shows 2 V
